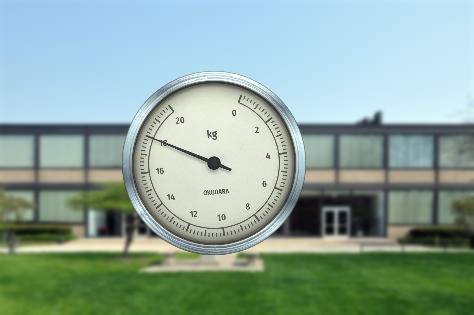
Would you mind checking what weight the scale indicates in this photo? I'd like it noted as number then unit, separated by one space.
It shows 18 kg
